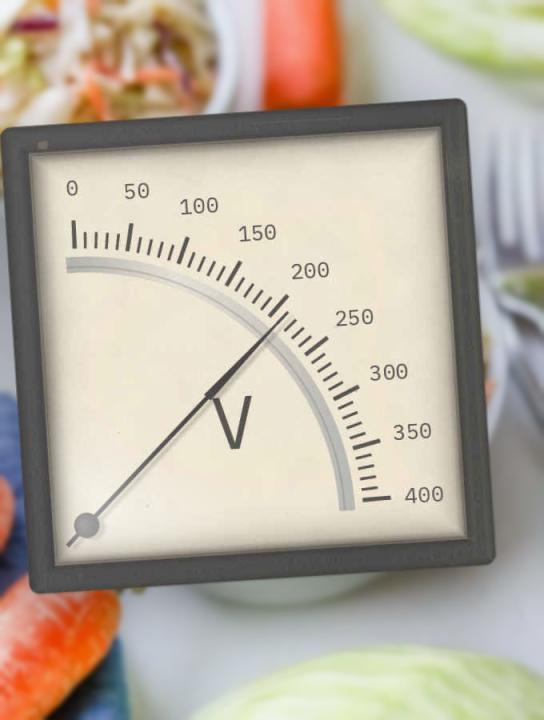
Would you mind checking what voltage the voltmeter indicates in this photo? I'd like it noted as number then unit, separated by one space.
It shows 210 V
